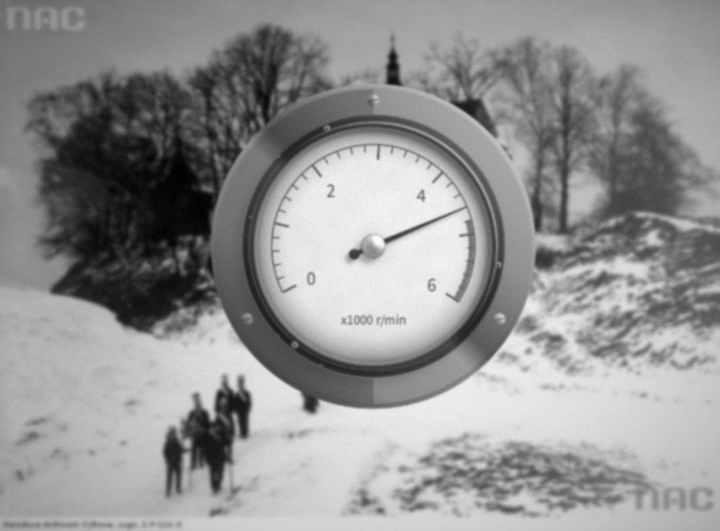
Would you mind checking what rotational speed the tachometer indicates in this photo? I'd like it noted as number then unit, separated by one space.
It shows 4600 rpm
